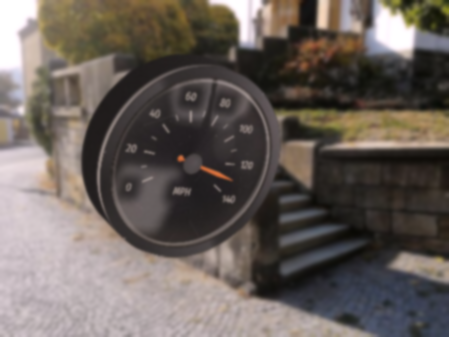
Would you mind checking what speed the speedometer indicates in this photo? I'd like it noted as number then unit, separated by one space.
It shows 130 mph
